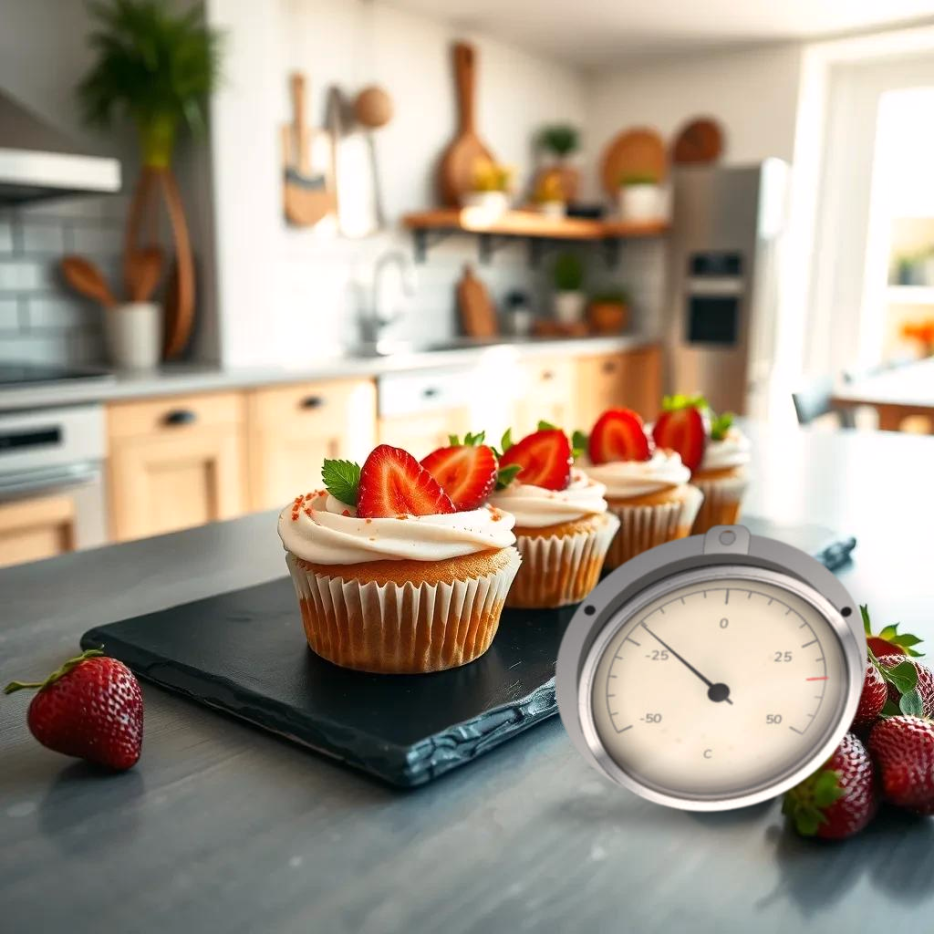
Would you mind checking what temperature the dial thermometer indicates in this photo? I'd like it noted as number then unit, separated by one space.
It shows -20 °C
